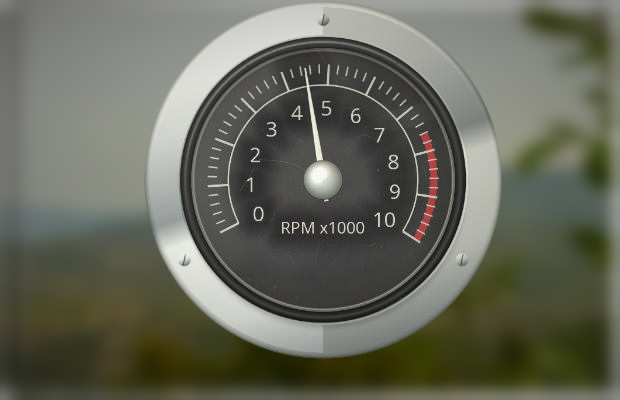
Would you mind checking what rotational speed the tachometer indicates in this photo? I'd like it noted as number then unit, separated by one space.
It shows 4500 rpm
